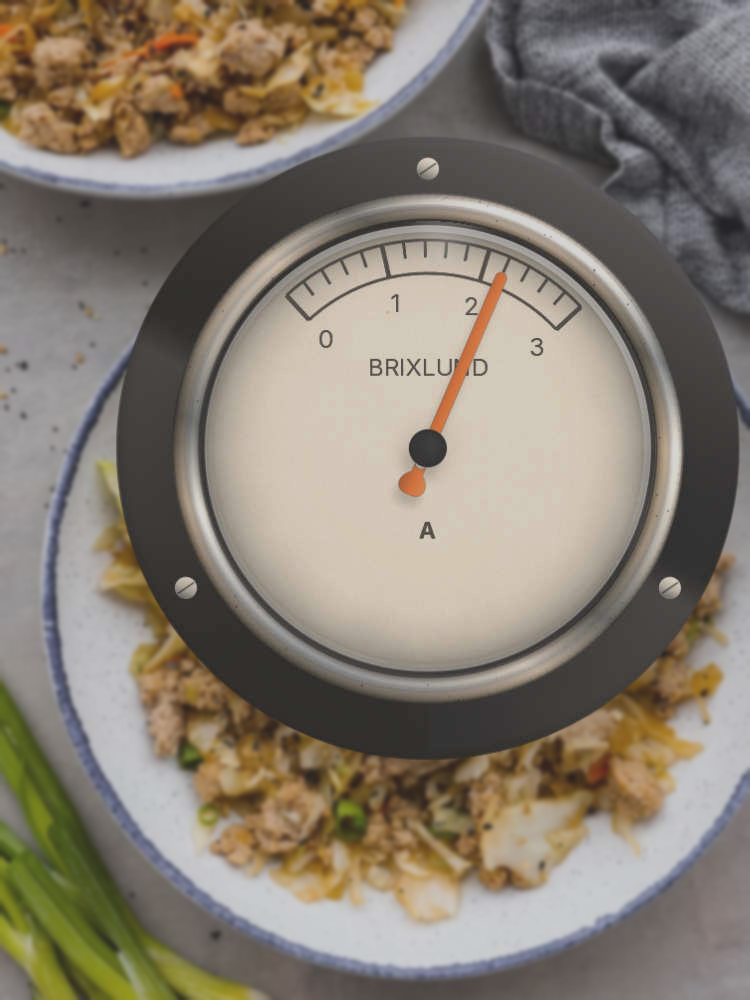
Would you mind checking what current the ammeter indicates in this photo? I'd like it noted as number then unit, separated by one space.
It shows 2.2 A
